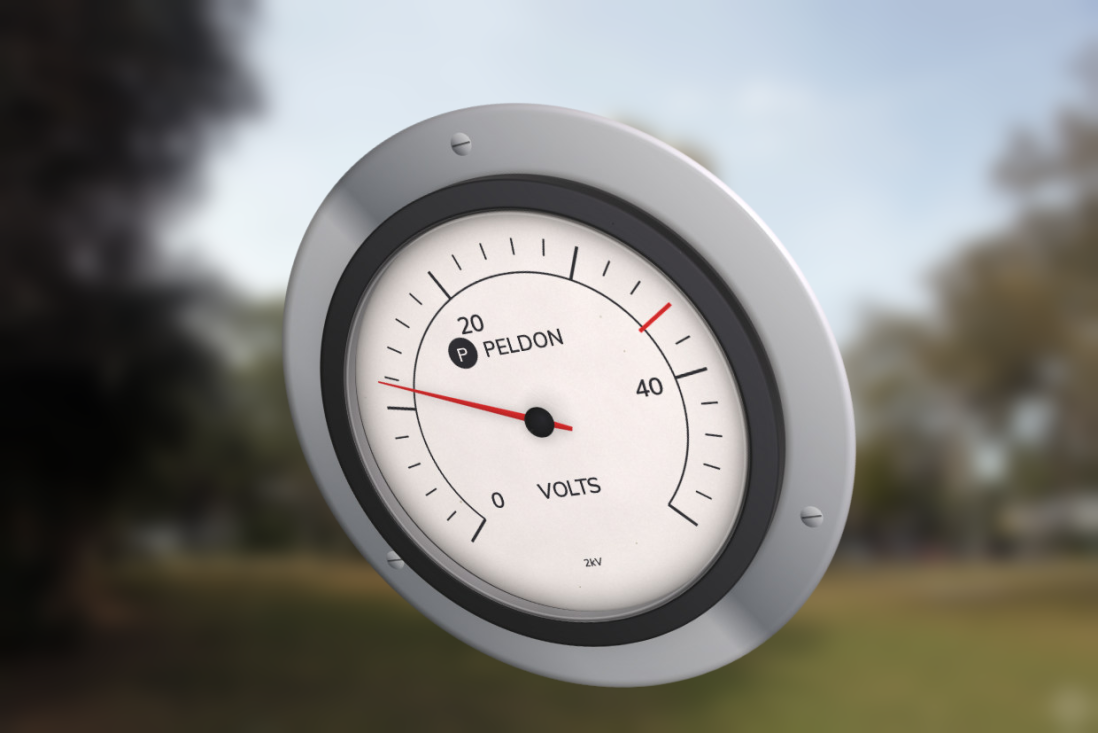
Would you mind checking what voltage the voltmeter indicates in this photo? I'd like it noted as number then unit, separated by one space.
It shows 12 V
